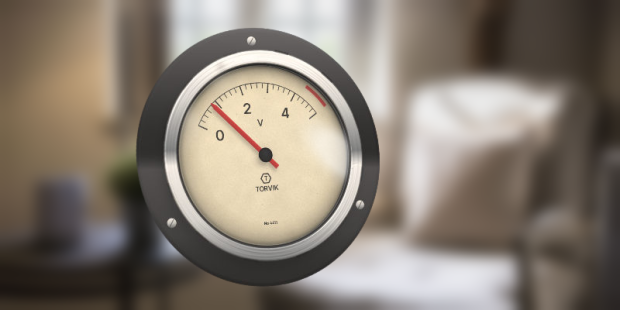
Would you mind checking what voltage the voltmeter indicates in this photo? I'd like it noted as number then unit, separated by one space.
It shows 0.8 V
